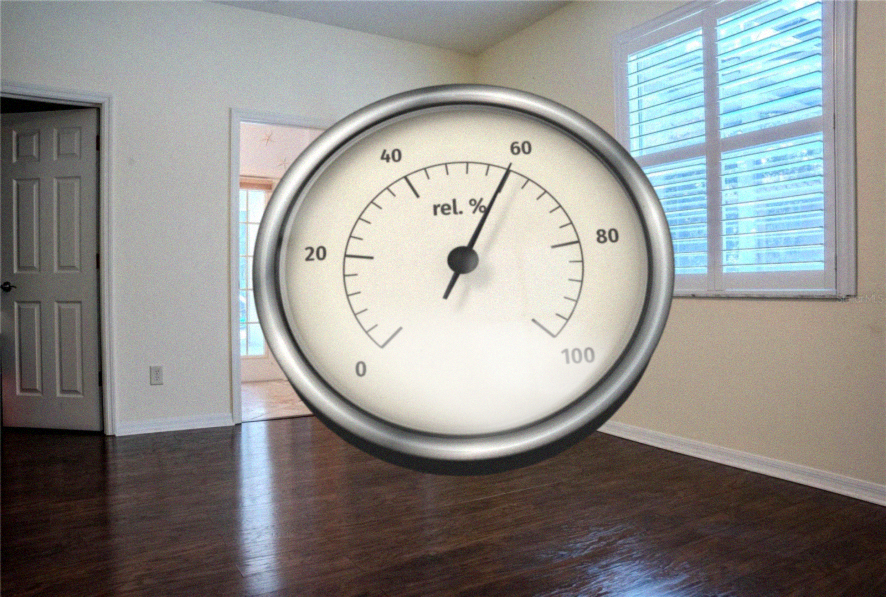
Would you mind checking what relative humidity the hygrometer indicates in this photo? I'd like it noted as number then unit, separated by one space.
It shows 60 %
